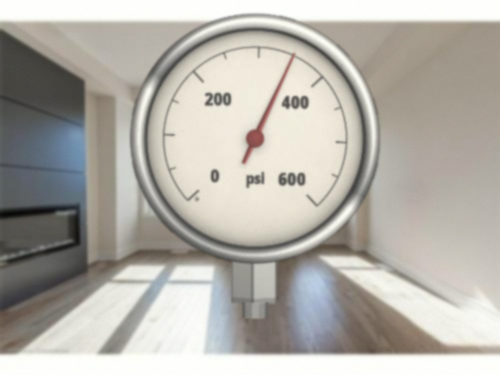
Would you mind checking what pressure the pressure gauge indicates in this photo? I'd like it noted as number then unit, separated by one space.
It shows 350 psi
